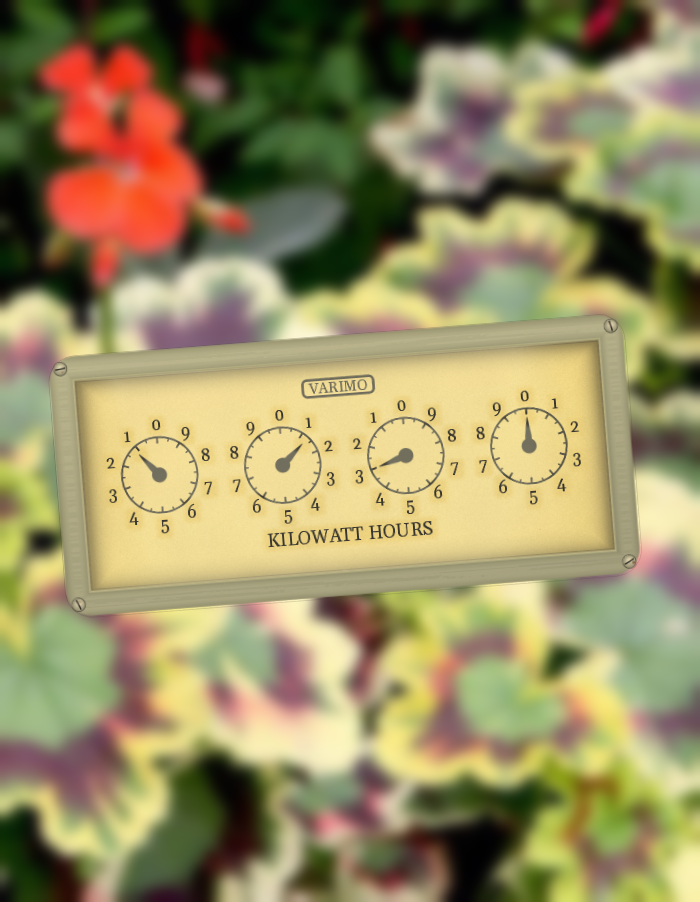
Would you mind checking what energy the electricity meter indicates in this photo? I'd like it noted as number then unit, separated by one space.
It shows 1130 kWh
